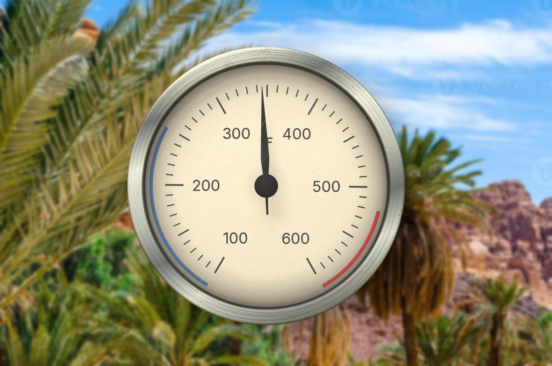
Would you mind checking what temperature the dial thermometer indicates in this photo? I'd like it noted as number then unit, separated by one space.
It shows 345 °F
